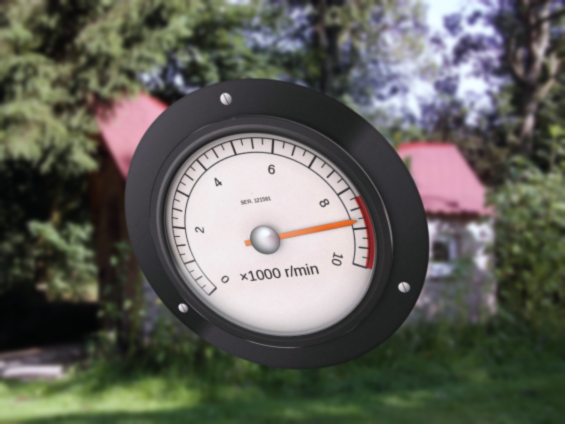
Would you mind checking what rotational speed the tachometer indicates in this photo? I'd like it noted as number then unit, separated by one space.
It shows 8750 rpm
